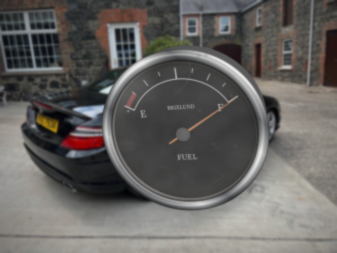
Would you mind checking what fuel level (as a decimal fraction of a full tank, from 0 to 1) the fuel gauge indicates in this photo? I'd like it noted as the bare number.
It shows 1
